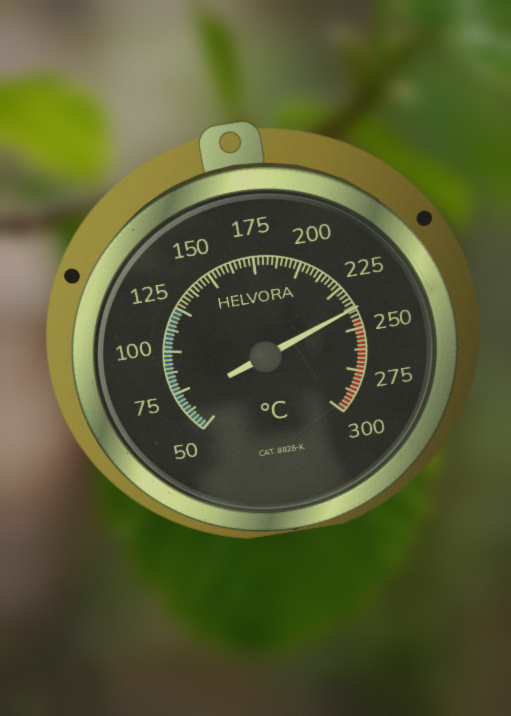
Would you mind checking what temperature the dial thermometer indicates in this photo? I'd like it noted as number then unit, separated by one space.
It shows 237.5 °C
